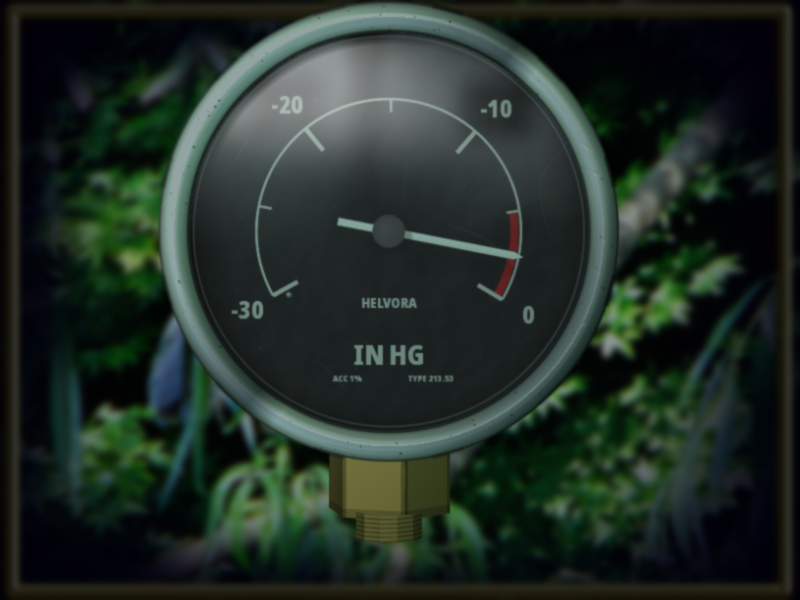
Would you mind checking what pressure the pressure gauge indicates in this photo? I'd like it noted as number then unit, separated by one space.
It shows -2.5 inHg
